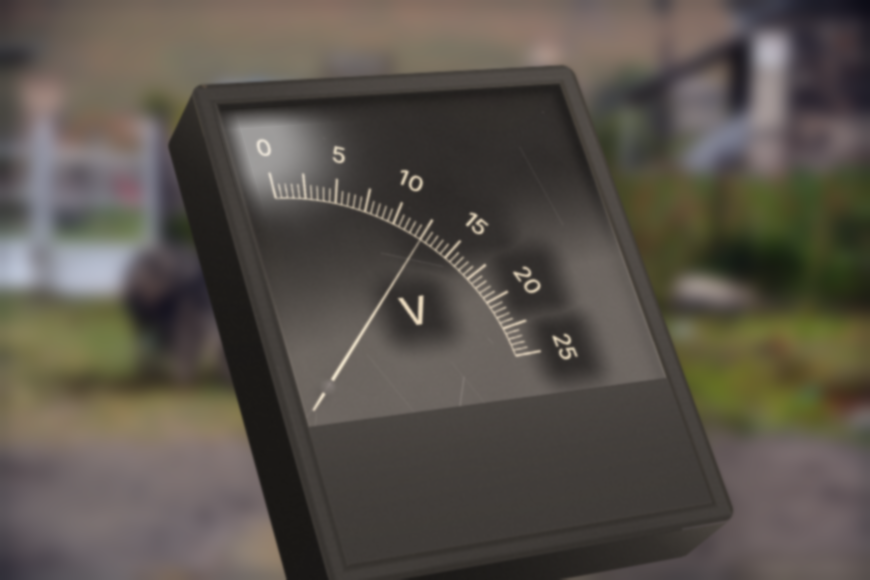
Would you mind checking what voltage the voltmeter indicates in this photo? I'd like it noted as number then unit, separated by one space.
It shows 12.5 V
